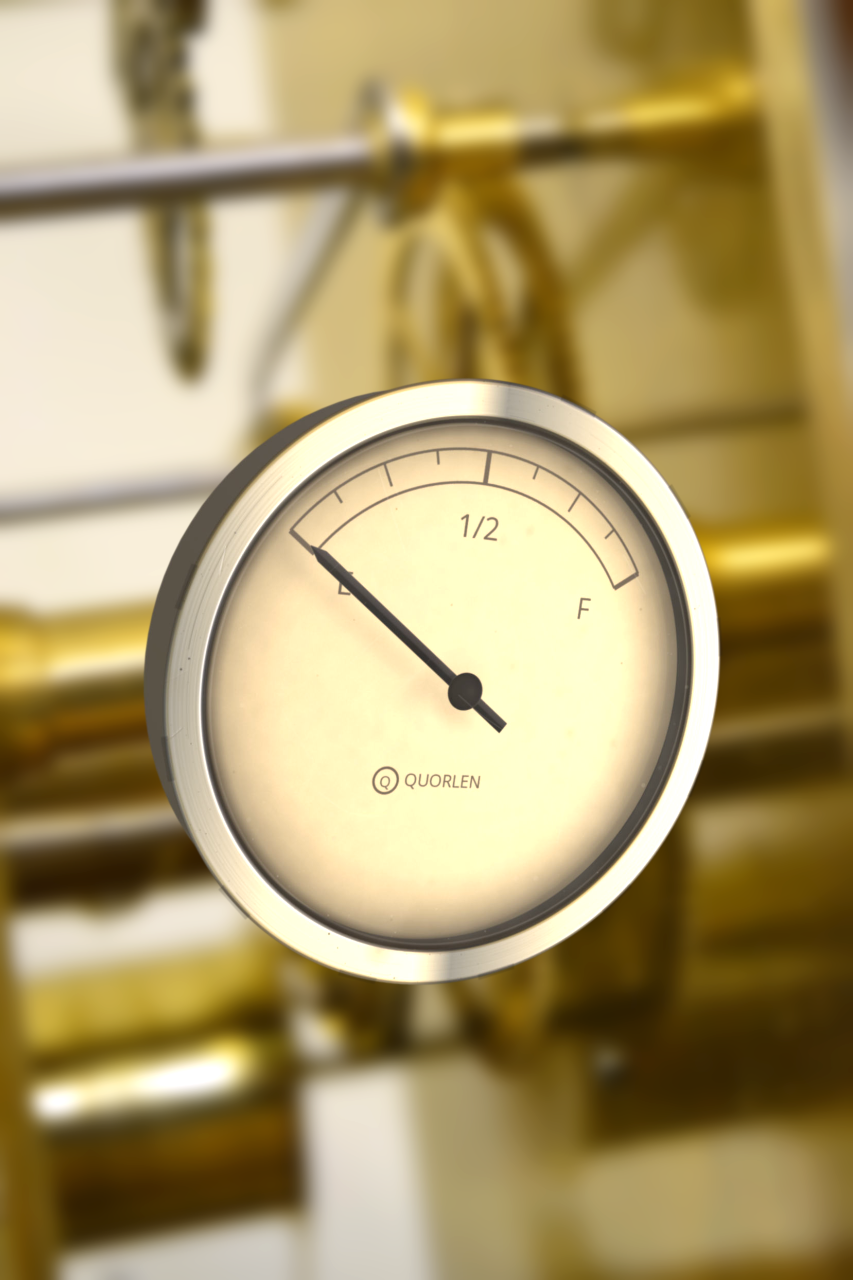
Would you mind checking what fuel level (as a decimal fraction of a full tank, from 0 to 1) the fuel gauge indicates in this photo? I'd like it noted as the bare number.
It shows 0
